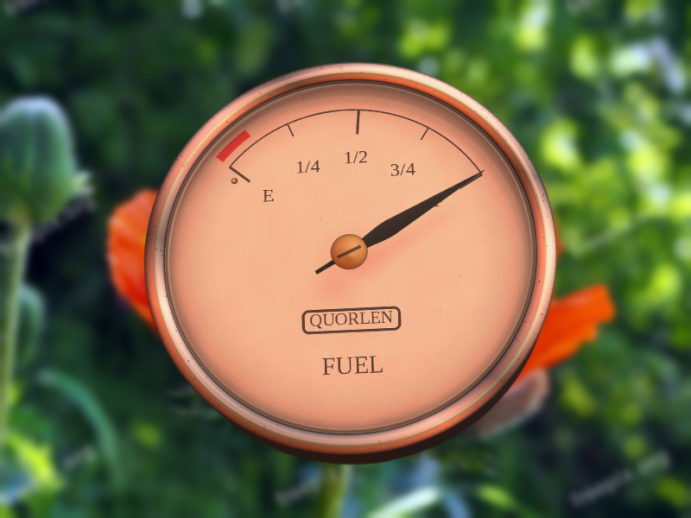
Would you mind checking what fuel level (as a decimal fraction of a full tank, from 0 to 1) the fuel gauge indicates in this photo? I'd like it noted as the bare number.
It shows 1
